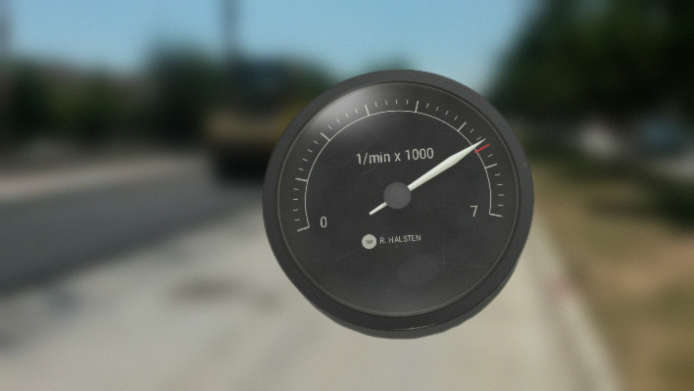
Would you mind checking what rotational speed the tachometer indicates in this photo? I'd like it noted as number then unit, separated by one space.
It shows 5500 rpm
